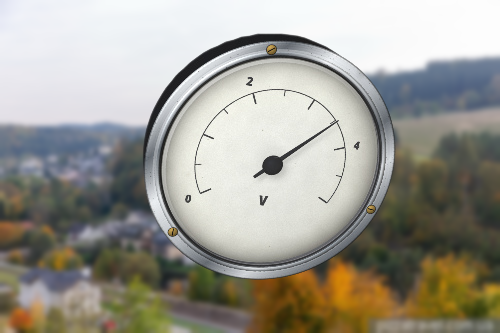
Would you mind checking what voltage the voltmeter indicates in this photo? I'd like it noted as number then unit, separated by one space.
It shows 3.5 V
